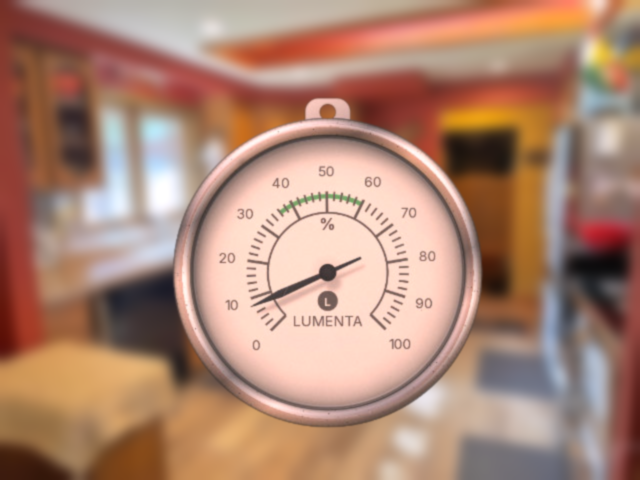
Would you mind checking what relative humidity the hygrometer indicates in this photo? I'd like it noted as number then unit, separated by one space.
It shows 8 %
